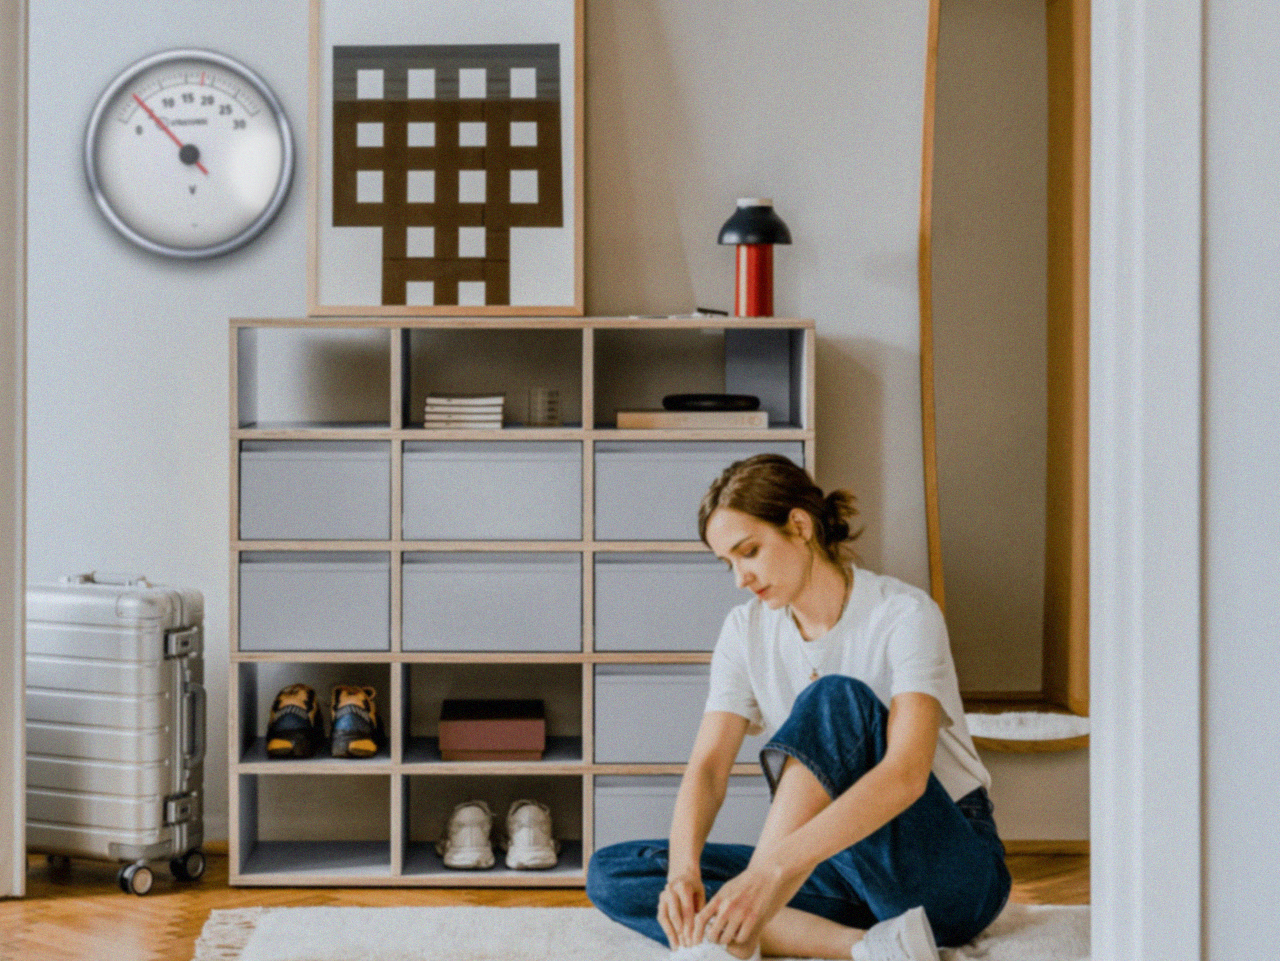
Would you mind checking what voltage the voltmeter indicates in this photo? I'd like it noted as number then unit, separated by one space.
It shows 5 V
